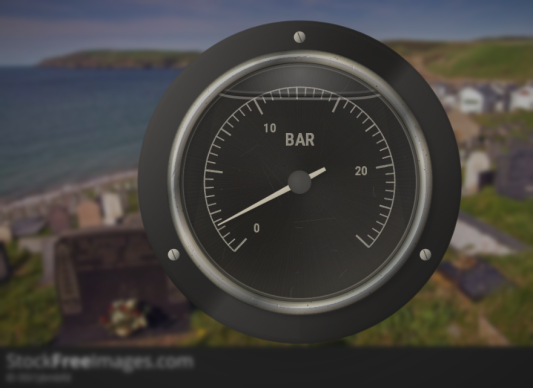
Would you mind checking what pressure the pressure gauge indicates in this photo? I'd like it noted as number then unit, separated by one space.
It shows 1.75 bar
